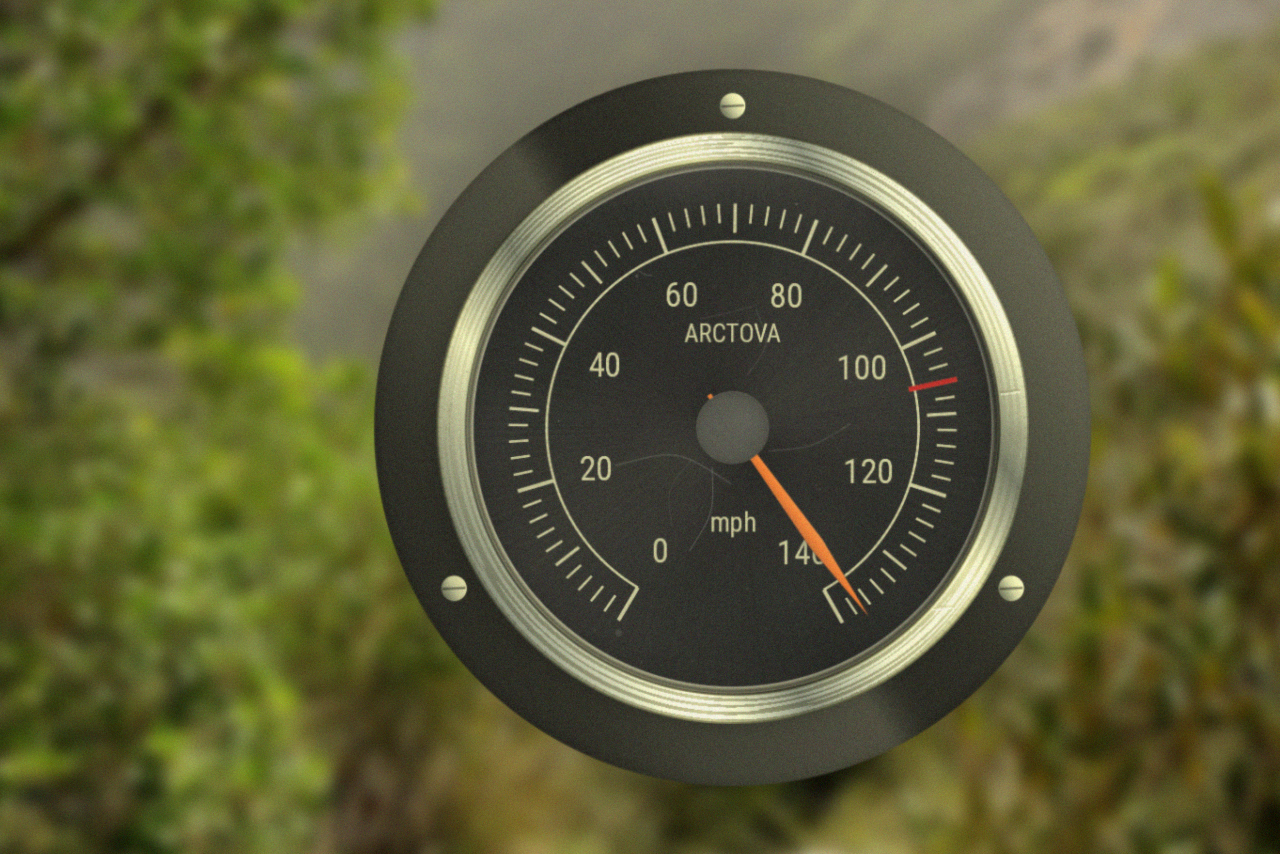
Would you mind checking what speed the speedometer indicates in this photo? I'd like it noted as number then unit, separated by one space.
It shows 137 mph
